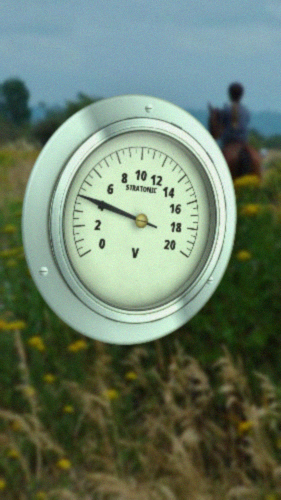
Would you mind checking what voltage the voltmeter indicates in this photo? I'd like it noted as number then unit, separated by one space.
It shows 4 V
